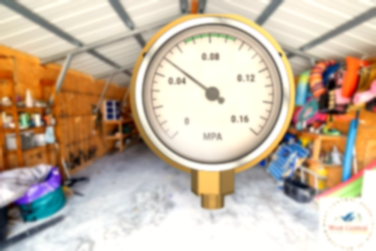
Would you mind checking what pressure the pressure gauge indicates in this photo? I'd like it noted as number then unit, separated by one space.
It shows 0.05 MPa
